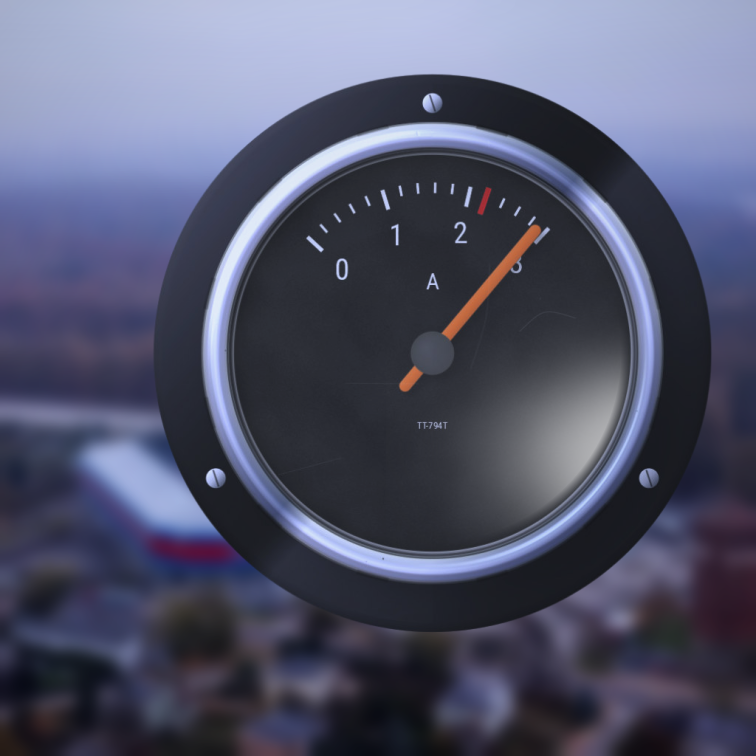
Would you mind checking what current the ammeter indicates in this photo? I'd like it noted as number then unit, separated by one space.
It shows 2.9 A
